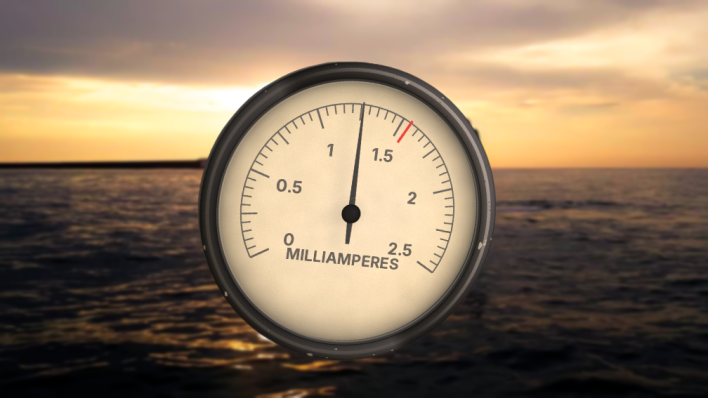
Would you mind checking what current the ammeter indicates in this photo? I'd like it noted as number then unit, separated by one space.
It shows 1.25 mA
